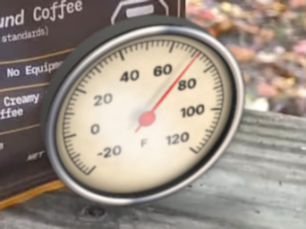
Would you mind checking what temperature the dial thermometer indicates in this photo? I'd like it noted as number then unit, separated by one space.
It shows 70 °F
